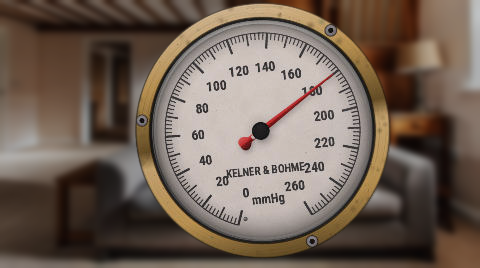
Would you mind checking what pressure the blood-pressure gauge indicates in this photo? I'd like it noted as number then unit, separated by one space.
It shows 180 mmHg
